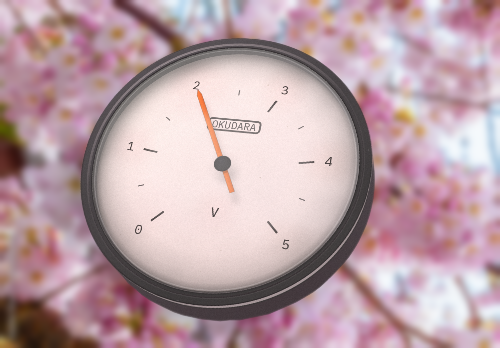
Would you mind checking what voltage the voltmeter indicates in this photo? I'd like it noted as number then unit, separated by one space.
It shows 2 V
